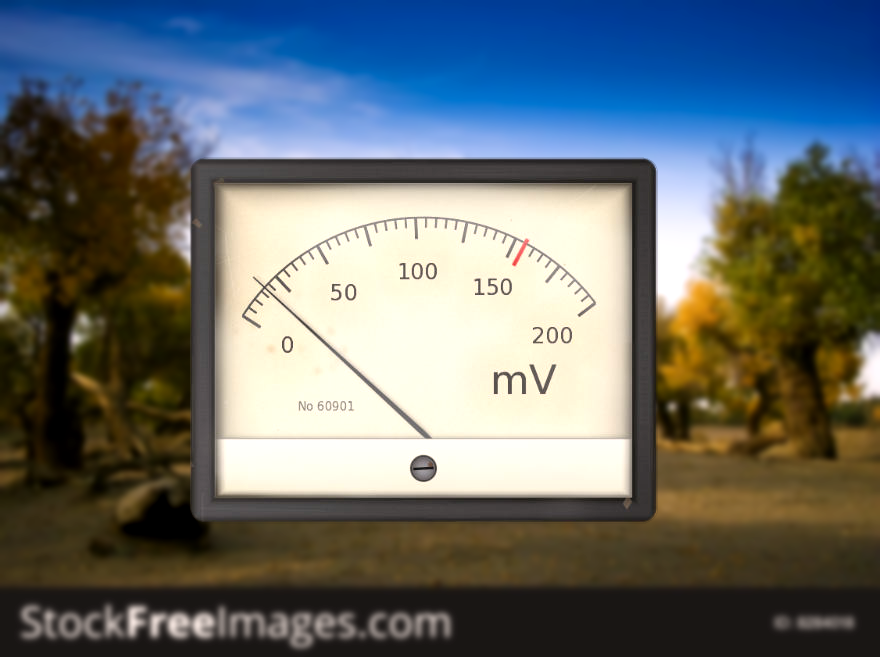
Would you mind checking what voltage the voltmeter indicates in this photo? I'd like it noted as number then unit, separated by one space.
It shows 17.5 mV
